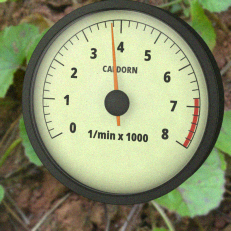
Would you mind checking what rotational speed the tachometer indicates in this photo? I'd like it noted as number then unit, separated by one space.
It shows 3800 rpm
